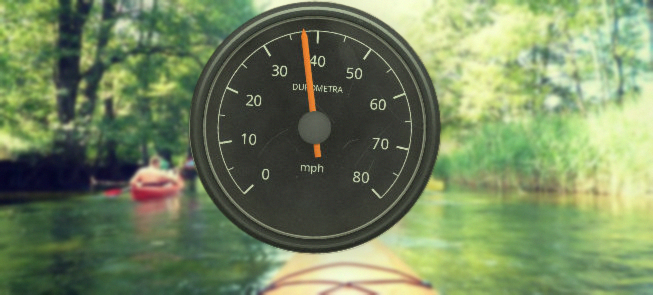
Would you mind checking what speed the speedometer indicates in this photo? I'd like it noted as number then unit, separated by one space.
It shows 37.5 mph
